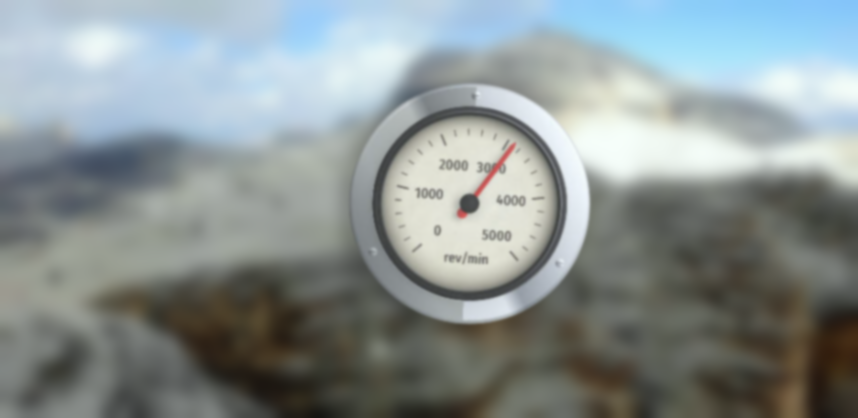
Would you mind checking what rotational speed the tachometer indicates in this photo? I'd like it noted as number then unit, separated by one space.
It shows 3100 rpm
